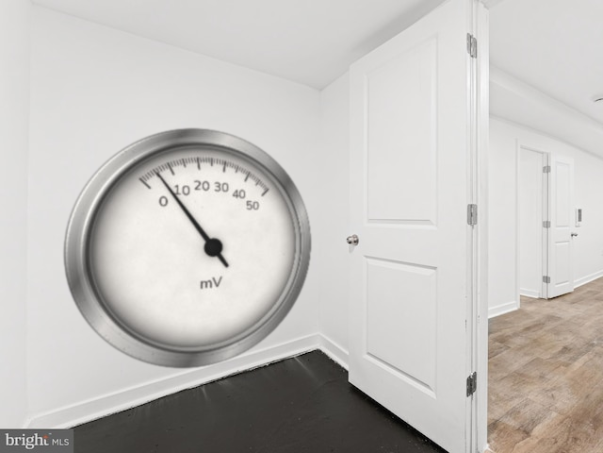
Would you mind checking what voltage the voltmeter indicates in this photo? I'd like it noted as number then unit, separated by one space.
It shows 5 mV
